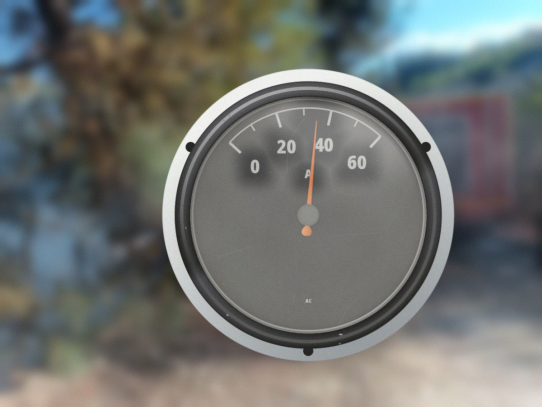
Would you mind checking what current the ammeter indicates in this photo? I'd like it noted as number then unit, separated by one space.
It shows 35 A
